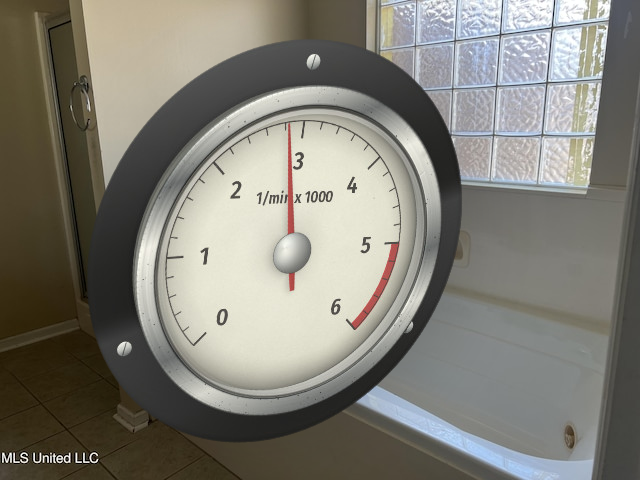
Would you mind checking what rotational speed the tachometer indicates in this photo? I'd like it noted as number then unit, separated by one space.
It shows 2800 rpm
